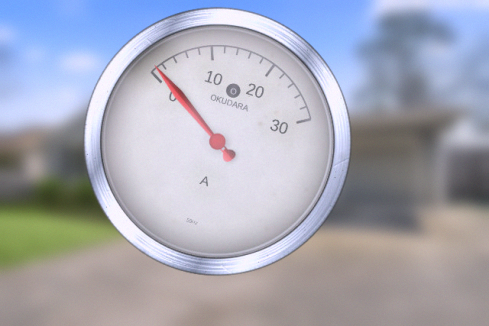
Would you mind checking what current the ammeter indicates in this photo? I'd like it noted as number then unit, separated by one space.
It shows 1 A
